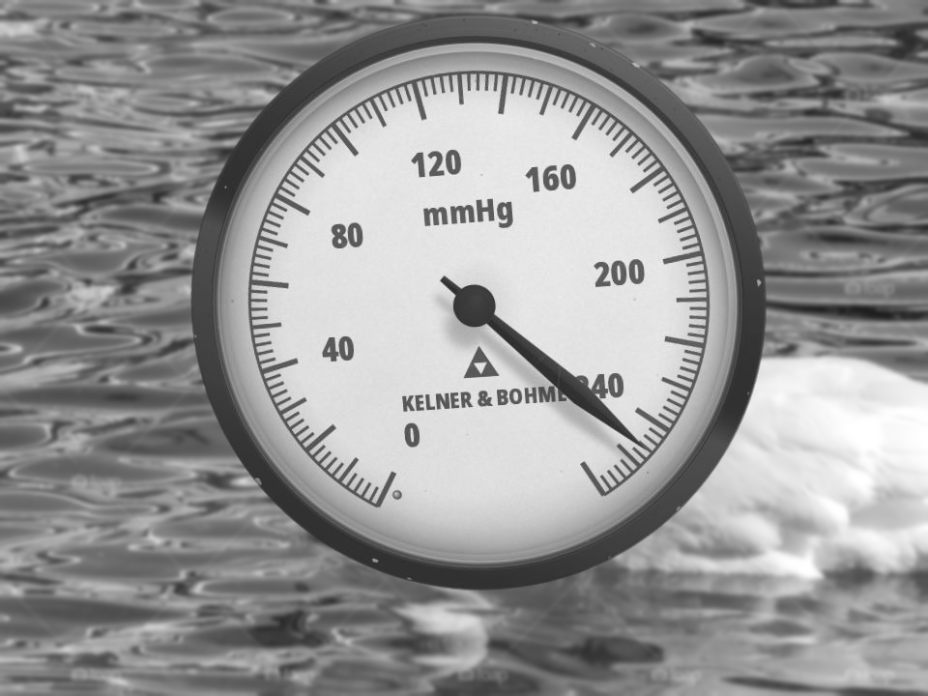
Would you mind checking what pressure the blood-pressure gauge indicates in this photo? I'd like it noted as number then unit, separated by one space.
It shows 246 mmHg
